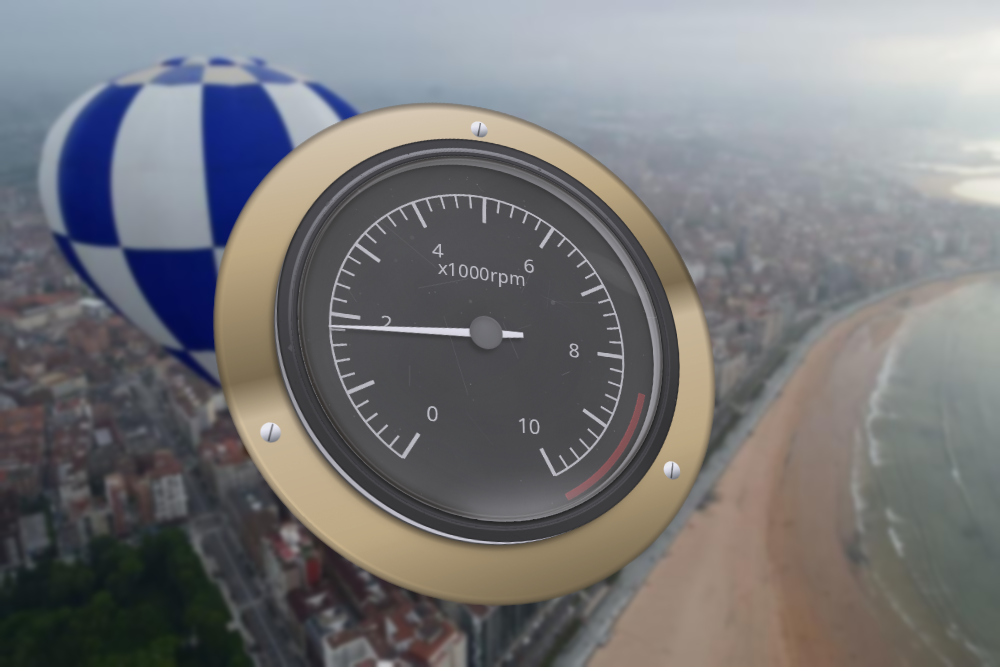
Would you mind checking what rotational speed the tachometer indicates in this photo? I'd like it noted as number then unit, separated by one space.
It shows 1800 rpm
